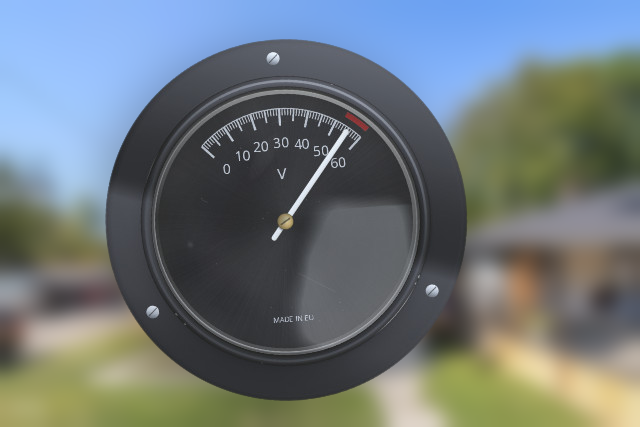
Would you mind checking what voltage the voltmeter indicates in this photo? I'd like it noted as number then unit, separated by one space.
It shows 55 V
